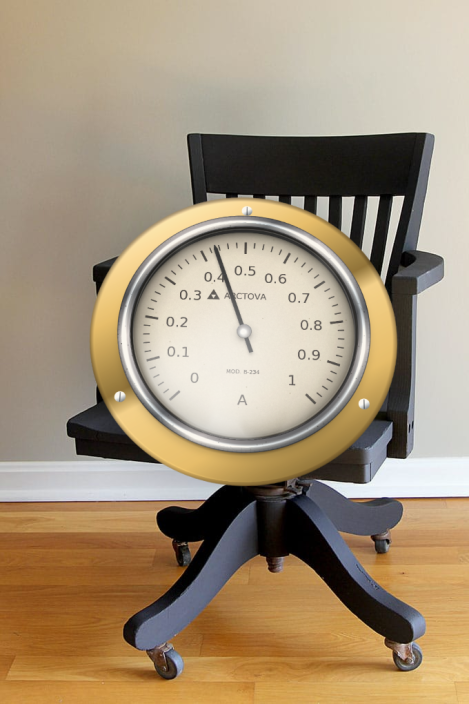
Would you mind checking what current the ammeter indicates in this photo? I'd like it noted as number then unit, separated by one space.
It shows 0.43 A
